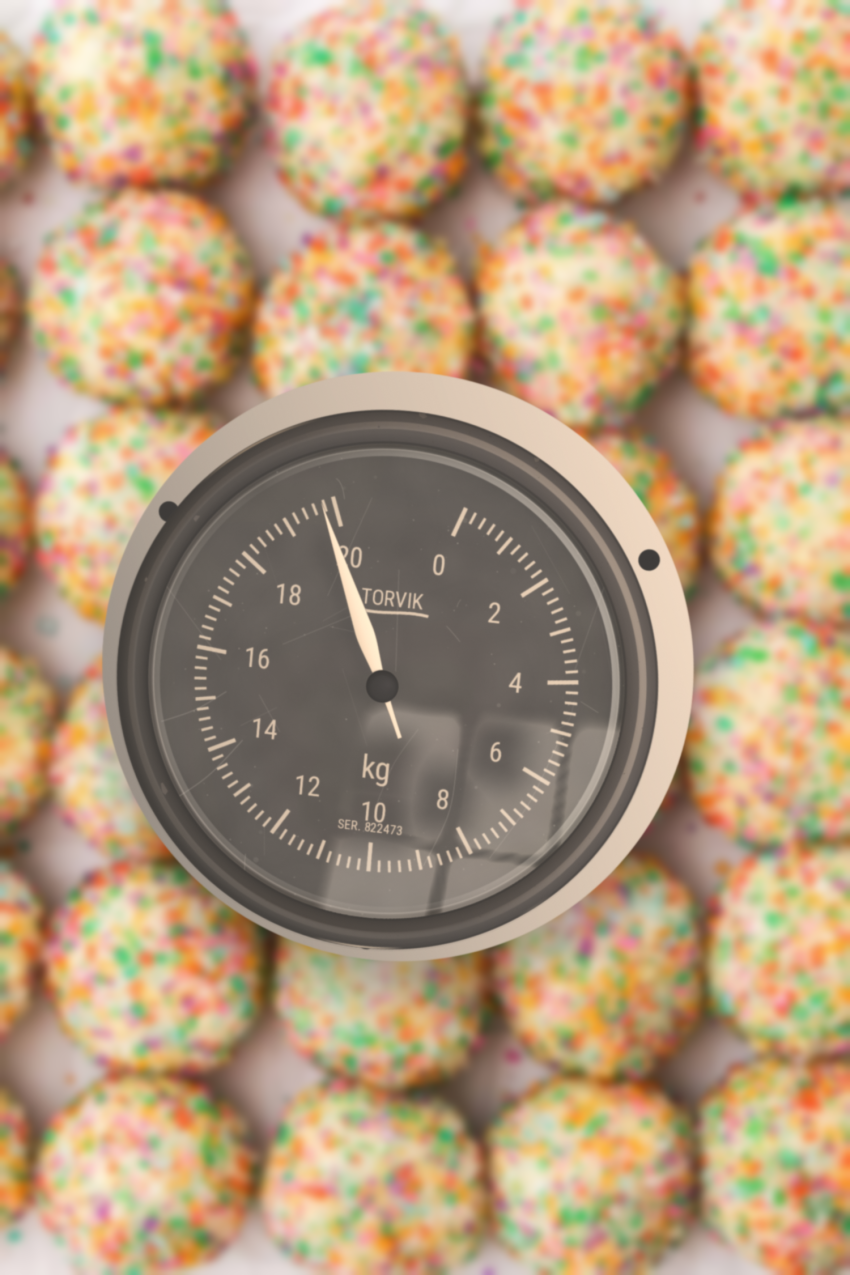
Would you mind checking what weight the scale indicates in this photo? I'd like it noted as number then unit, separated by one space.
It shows 19.8 kg
